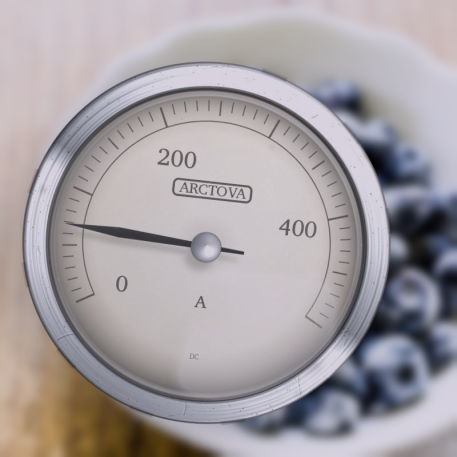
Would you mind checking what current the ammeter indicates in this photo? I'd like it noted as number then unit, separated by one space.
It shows 70 A
